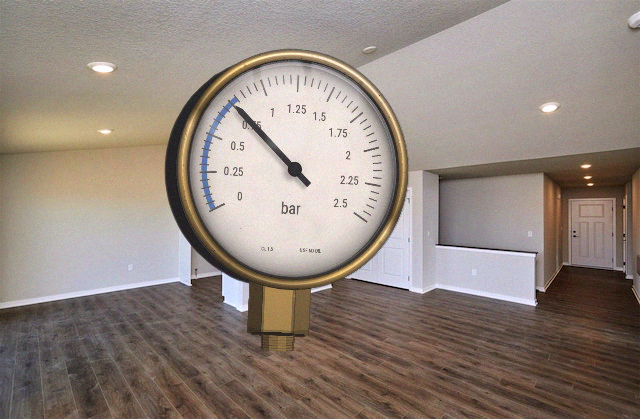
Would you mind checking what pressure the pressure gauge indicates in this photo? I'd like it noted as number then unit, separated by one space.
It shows 0.75 bar
